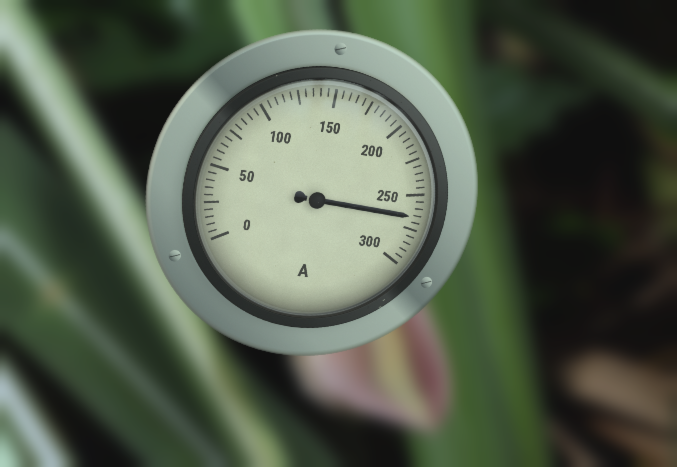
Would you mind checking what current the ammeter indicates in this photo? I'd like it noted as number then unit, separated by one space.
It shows 265 A
